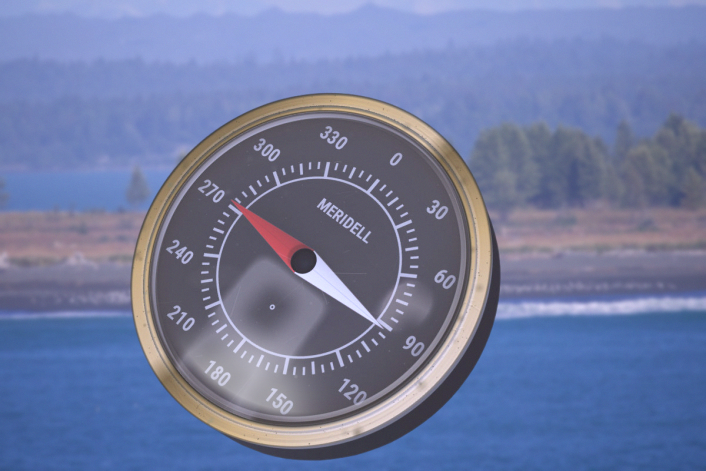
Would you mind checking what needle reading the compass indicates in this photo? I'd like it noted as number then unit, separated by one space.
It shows 272.5 °
